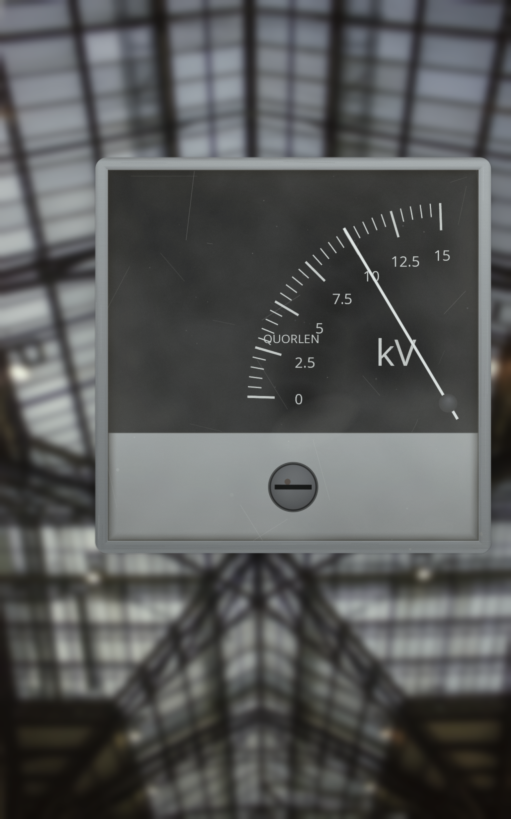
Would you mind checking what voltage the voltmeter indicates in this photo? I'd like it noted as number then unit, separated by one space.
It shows 10 kV
